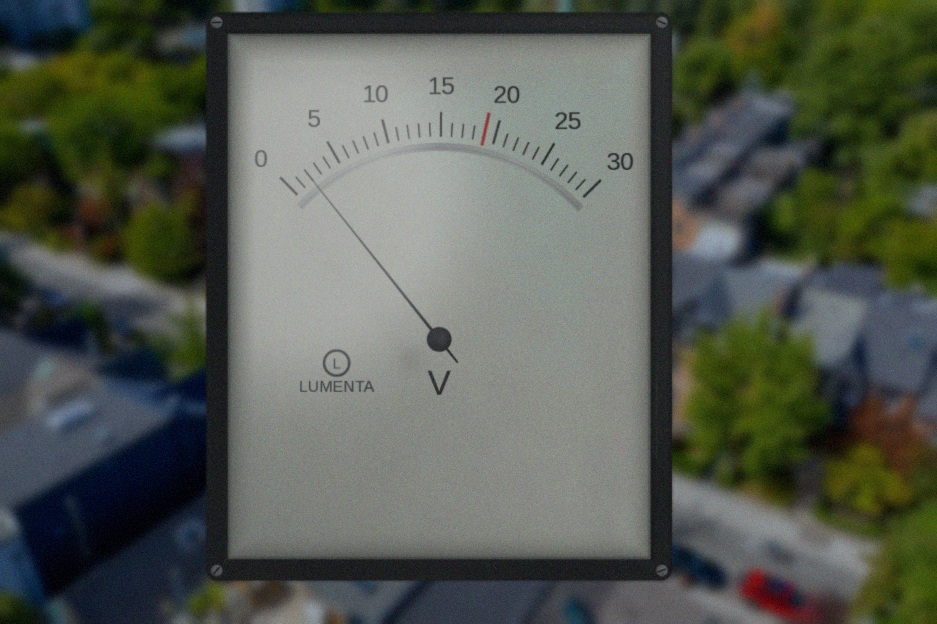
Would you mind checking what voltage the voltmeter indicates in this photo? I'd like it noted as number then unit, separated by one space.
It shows 2 V
